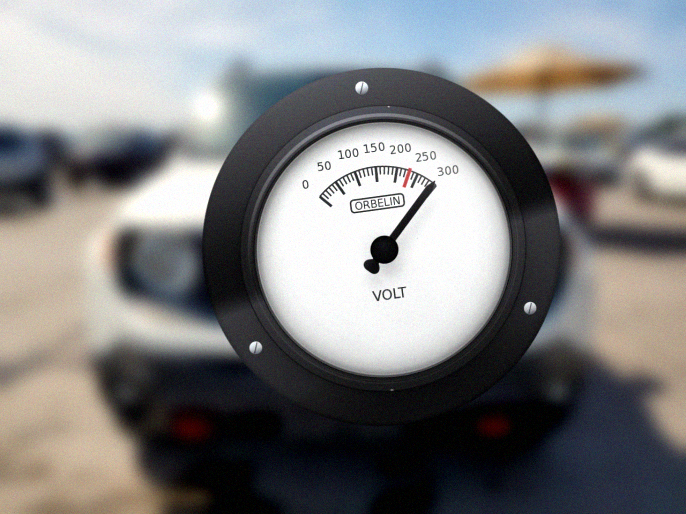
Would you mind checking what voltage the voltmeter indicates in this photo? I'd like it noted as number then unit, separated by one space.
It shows 290 V
